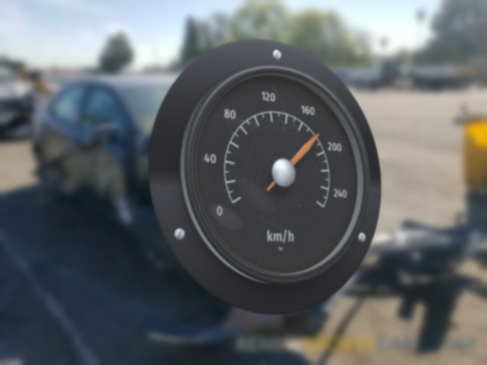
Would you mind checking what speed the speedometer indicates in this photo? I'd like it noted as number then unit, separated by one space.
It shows 180 km/h
